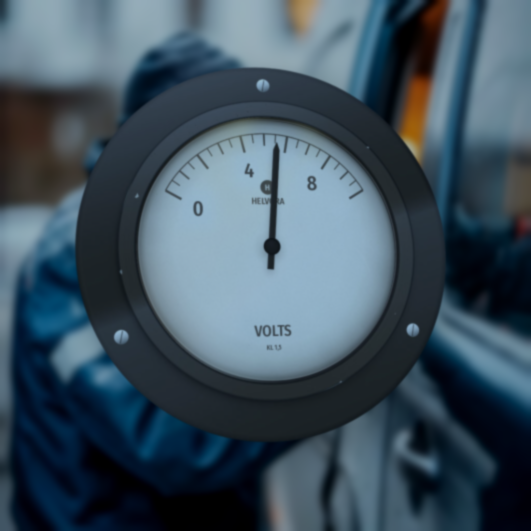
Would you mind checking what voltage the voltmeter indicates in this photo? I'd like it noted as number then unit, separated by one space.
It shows 5.5 V
